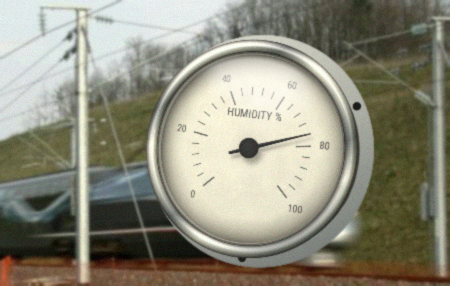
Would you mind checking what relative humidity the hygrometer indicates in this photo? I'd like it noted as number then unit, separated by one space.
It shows 76 %
